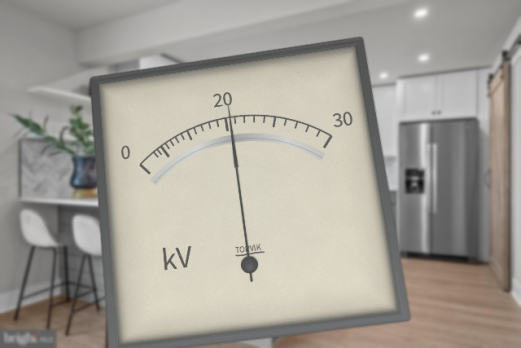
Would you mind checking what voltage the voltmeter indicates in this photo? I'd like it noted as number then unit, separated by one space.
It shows 20.5 kV
